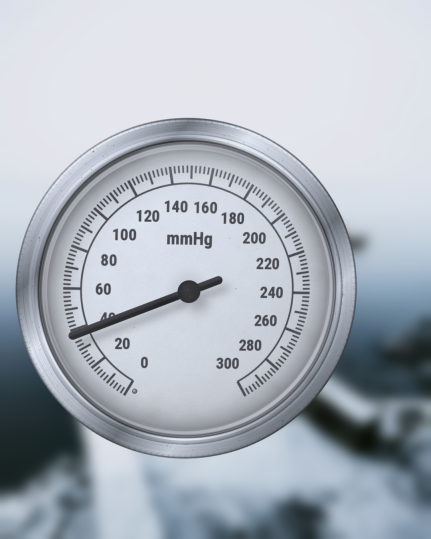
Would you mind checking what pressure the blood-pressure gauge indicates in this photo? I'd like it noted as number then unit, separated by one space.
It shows 38 mmHg
